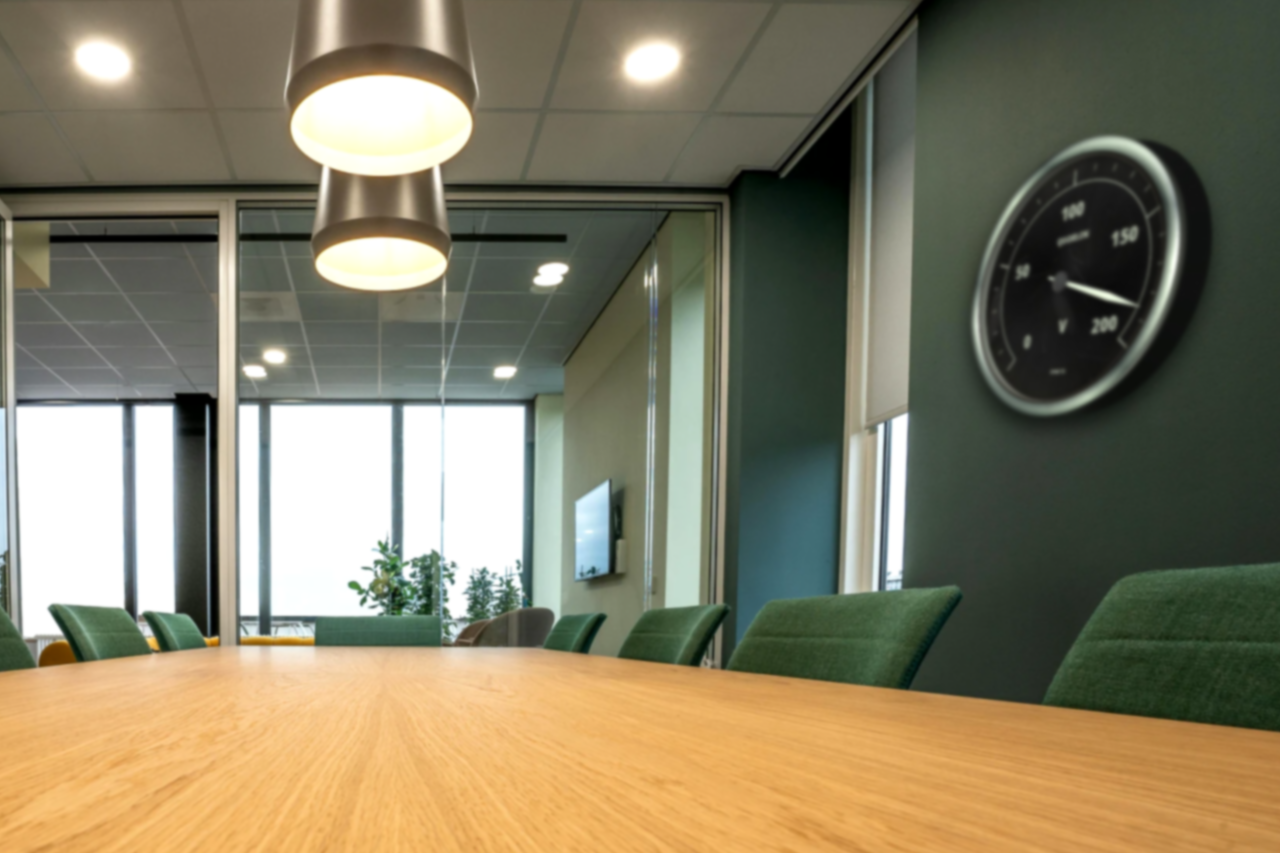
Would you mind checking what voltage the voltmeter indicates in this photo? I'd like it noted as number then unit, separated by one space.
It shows 185 V
